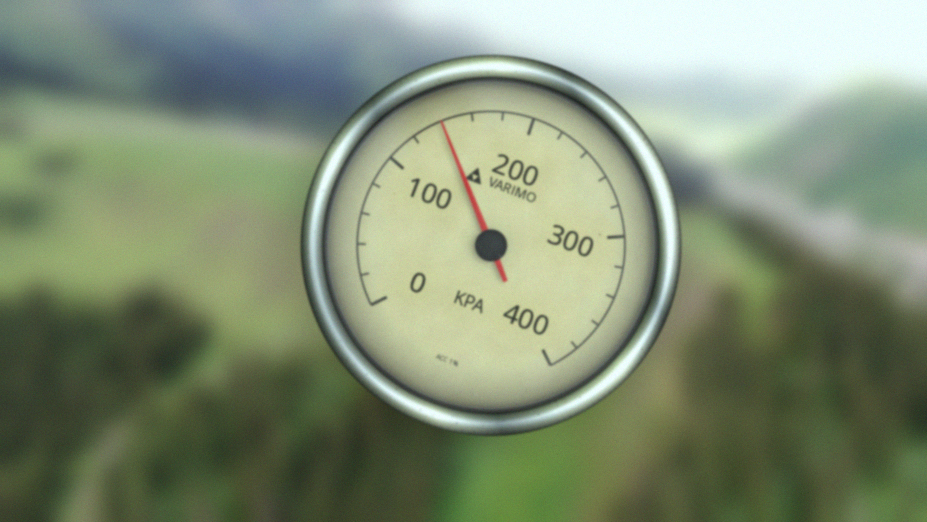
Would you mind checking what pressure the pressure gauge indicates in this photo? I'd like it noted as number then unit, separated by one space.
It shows 140 kPa
